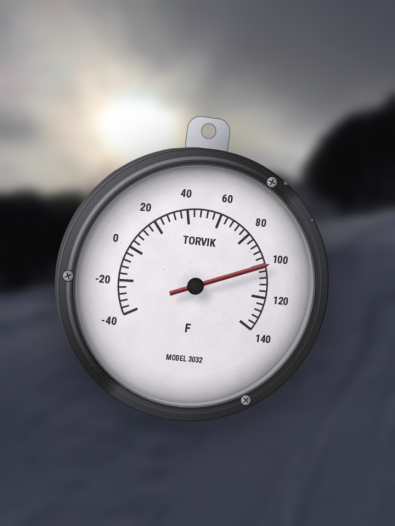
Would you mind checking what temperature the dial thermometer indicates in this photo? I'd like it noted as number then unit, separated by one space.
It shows 100 °F
